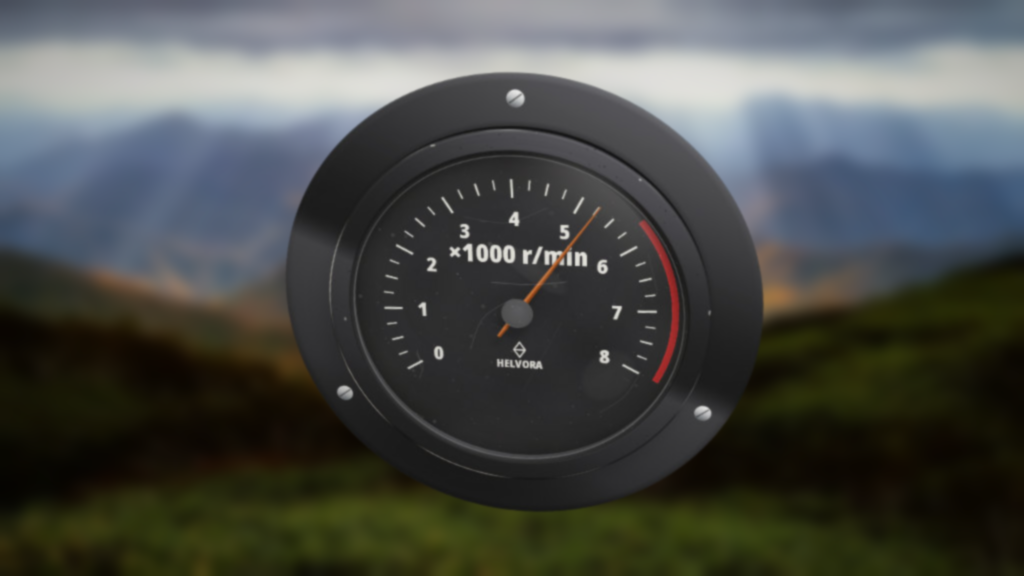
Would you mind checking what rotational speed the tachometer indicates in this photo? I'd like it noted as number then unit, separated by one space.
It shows 5250 rpm
